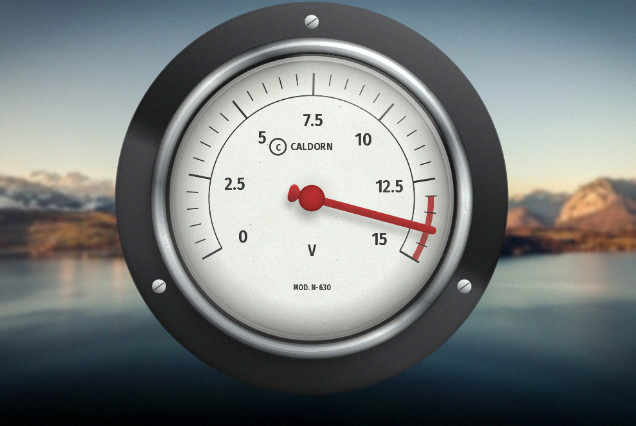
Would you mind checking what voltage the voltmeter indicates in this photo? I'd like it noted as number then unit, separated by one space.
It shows 14 V
